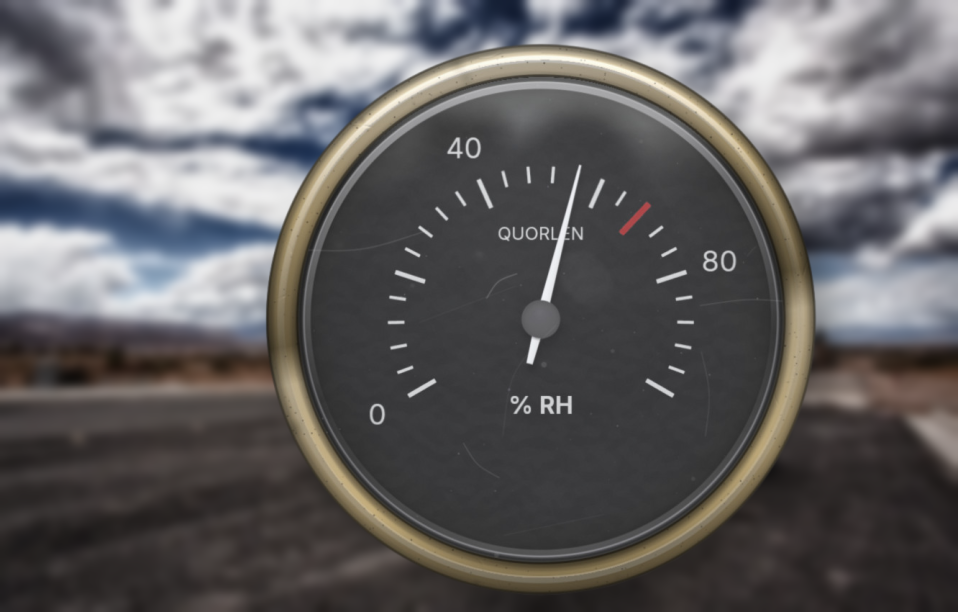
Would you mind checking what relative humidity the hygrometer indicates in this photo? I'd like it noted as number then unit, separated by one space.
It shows 56 %
